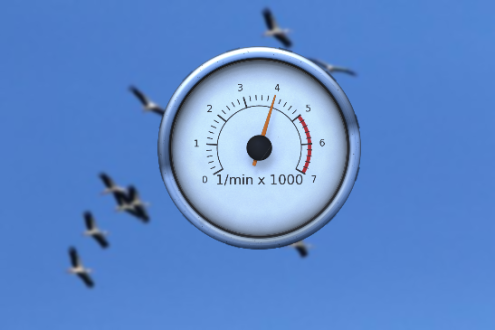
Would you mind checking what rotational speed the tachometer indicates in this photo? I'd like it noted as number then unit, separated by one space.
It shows 4000 rpm
